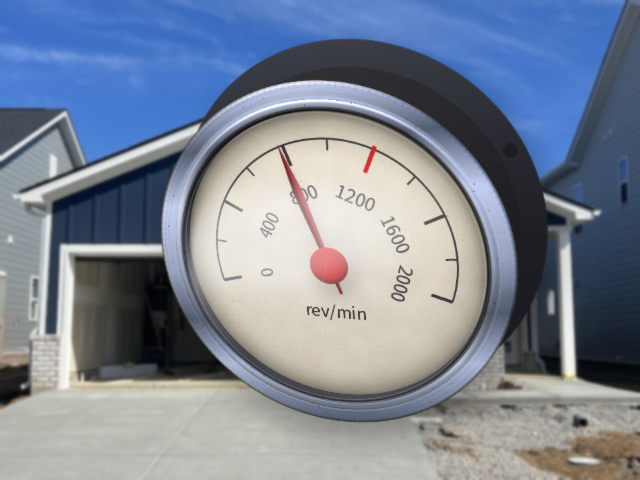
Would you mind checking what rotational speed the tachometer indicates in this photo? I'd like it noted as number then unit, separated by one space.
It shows 800 rpm
